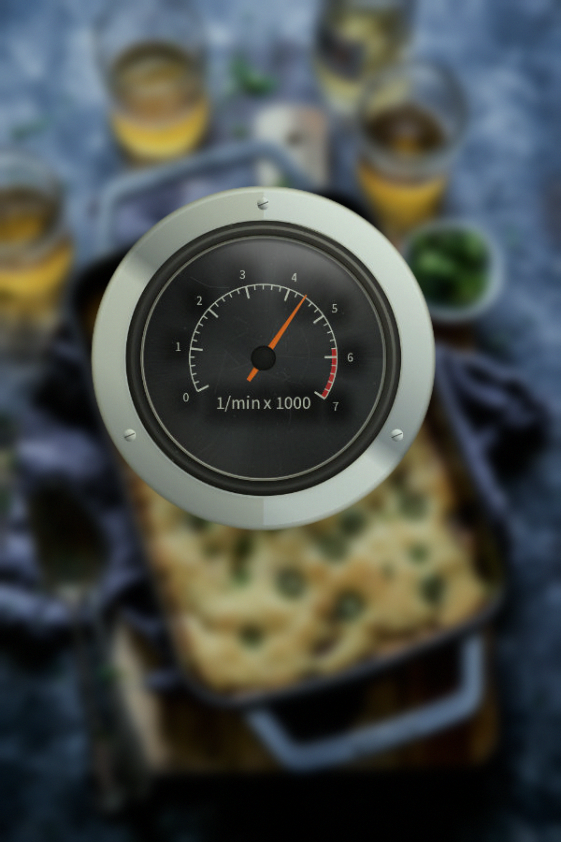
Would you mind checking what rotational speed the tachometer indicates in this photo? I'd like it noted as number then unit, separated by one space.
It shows 4400 rpm
